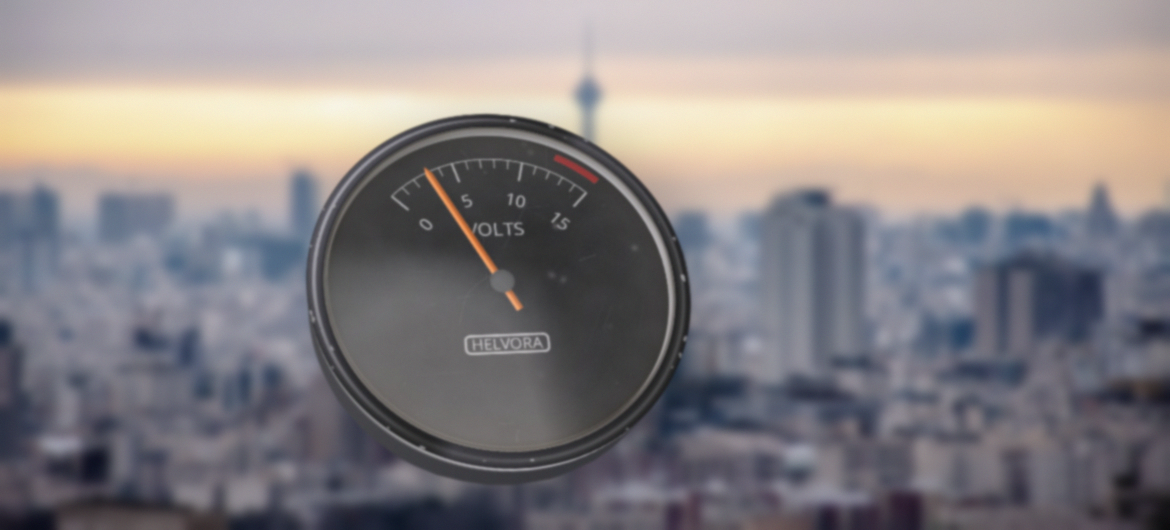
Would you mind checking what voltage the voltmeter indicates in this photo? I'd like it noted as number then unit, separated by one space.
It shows 3 V
